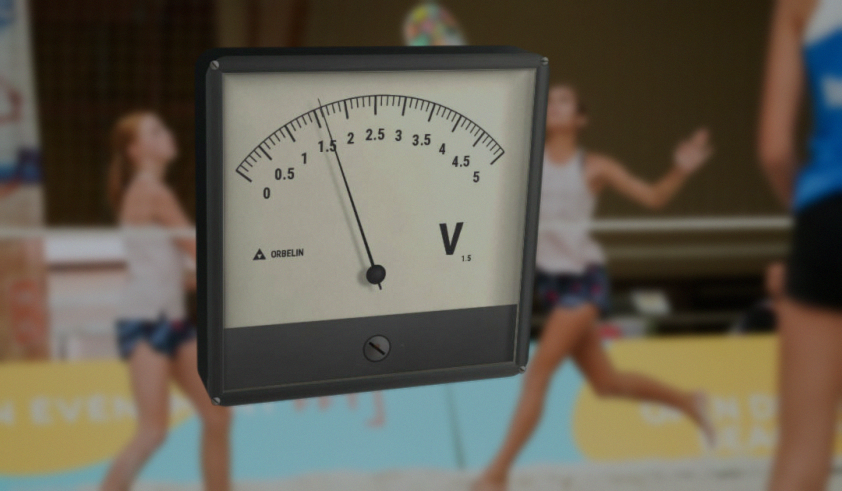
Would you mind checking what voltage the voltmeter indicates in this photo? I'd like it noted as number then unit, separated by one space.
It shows 1.6 V
